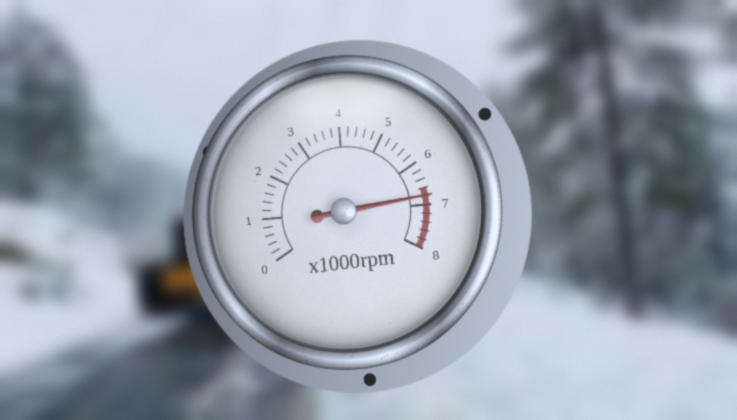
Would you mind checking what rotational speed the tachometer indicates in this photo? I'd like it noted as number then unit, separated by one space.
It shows 6800 rpm
